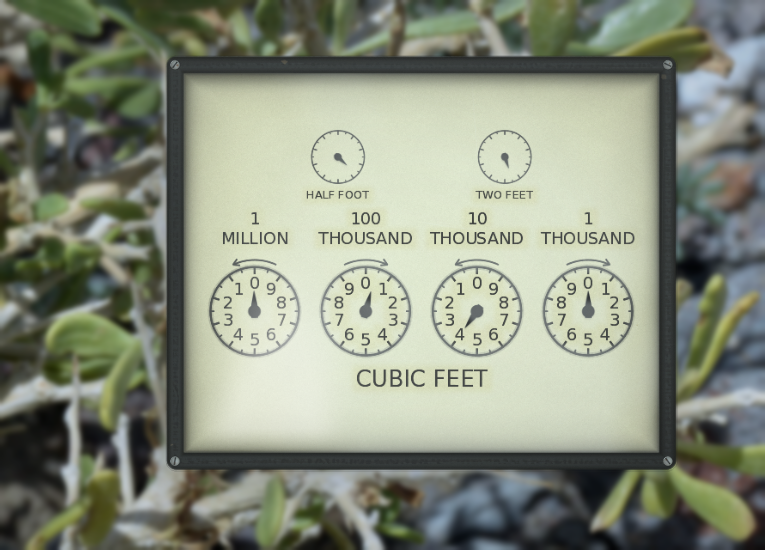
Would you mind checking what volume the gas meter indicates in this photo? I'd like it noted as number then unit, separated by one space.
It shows 4000 ft³
